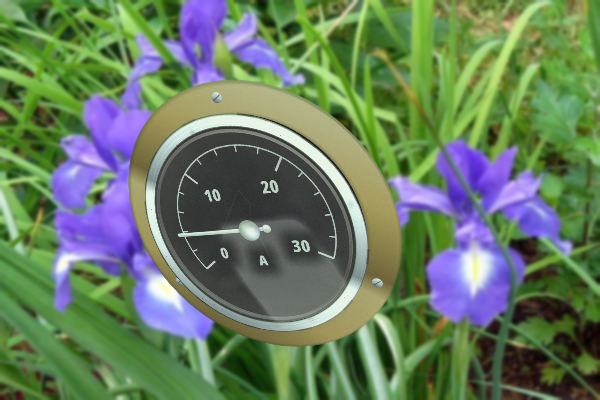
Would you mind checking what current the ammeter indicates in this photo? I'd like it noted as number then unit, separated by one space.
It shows 4 A
